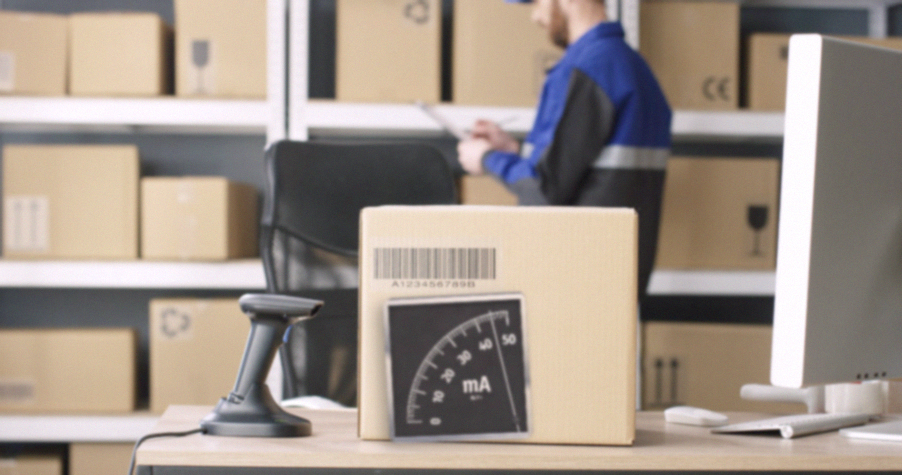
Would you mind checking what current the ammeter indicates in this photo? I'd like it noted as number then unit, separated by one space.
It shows 45 mA
